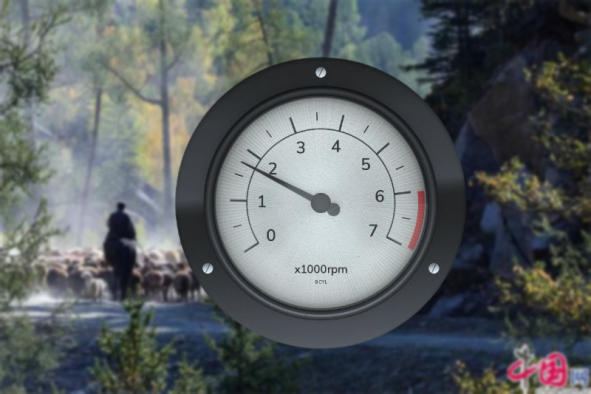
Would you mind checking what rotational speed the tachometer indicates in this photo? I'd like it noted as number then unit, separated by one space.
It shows 1750 rpm
